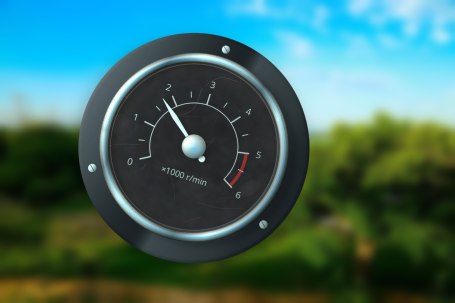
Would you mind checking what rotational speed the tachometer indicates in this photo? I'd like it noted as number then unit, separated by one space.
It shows 1750 rpm
